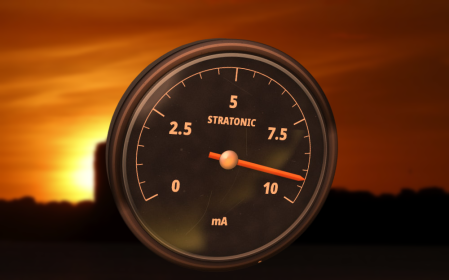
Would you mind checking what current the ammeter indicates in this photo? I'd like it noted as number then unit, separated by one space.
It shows 9.25 mA
